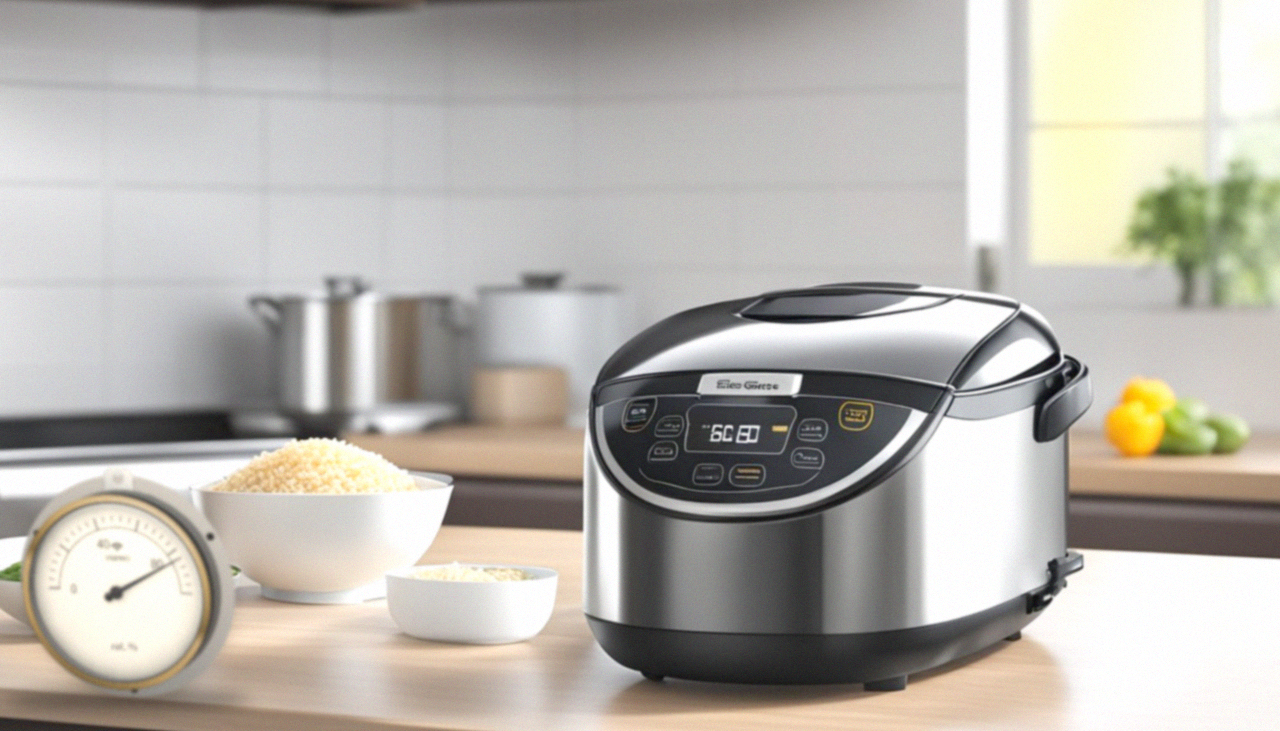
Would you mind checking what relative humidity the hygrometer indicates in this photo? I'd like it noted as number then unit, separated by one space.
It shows 84 %
